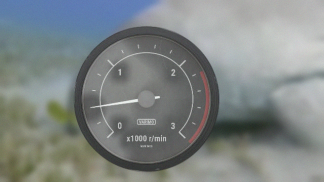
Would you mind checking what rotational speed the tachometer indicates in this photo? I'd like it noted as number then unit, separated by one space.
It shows 400 rpm
